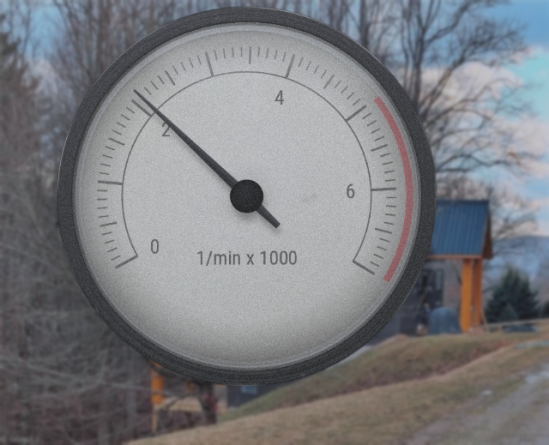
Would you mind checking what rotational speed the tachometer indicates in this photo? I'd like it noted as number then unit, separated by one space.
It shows 2100 rpm
